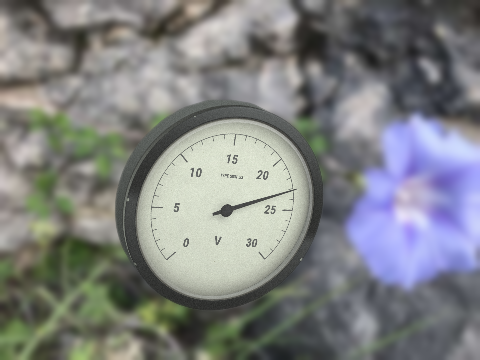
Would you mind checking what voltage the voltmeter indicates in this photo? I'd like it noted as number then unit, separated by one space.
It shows 23 V
